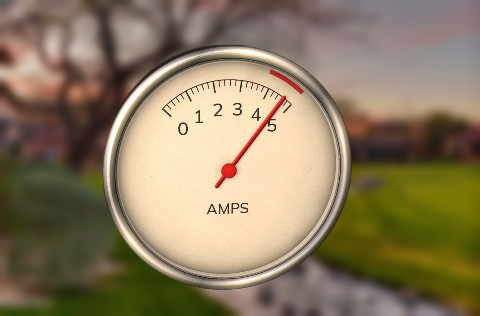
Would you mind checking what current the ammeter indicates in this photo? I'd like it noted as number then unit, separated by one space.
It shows 4.6 A
